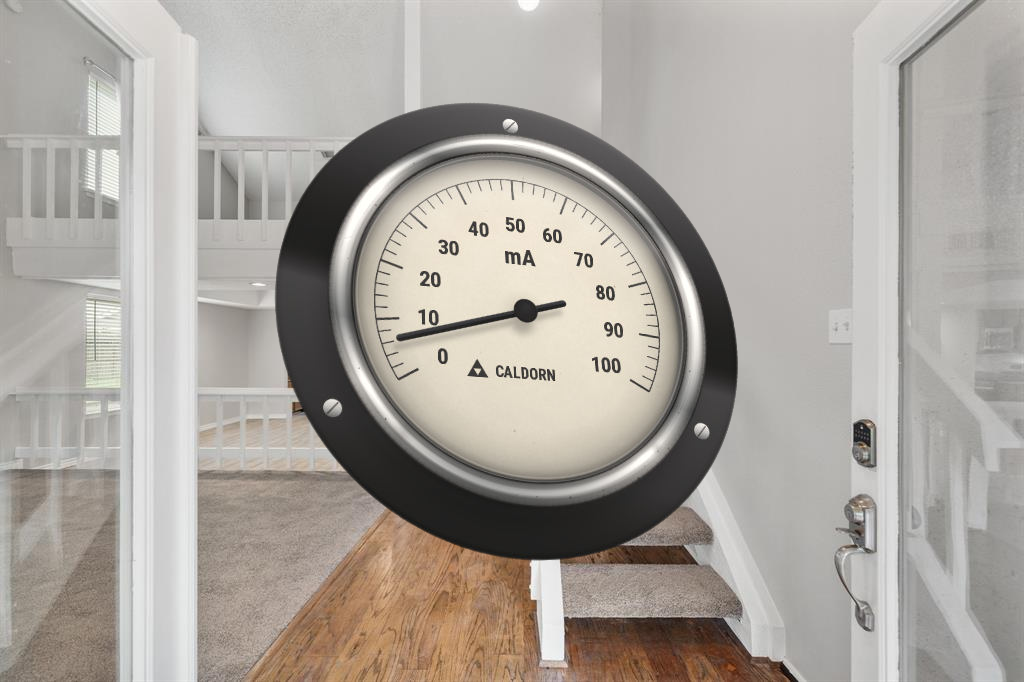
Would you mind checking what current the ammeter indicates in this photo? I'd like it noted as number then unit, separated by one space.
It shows 6 mA
